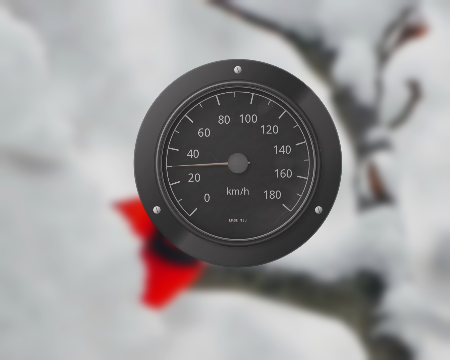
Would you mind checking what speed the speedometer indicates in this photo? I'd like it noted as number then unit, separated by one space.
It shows 30 km/h
